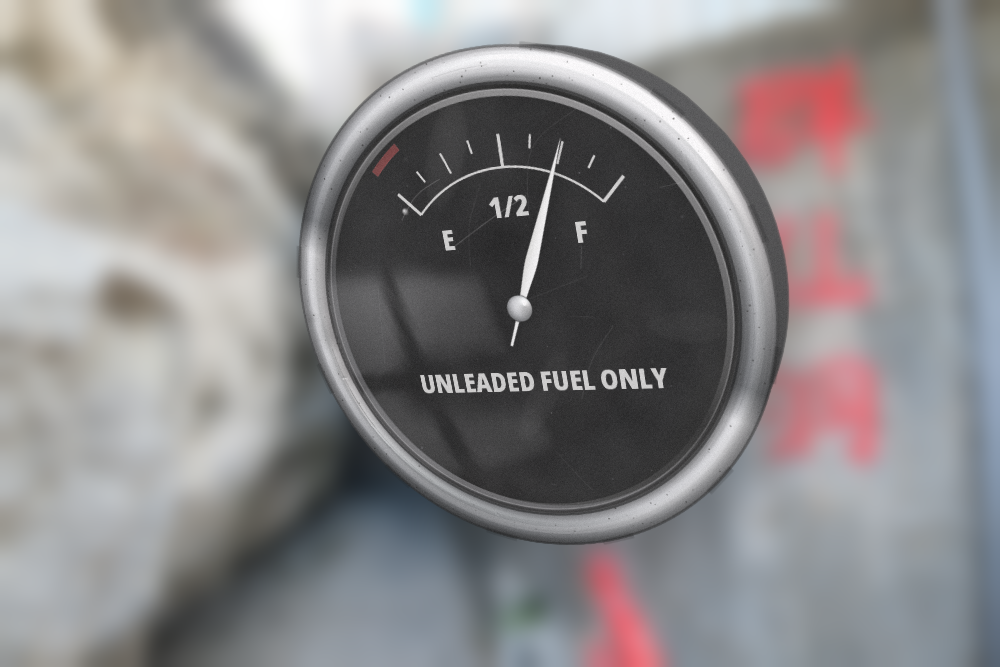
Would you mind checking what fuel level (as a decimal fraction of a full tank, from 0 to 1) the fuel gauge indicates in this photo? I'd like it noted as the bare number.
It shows 0.75
